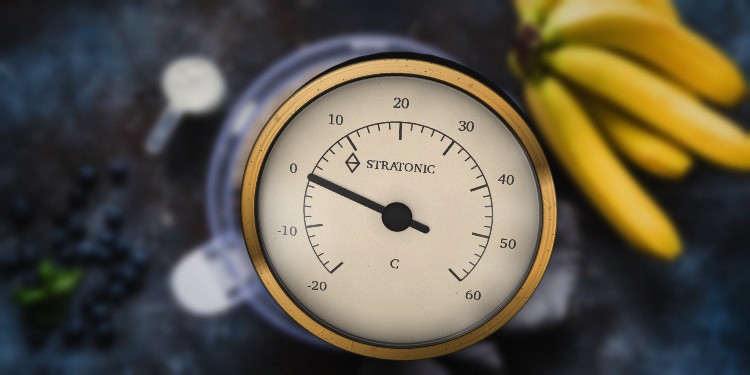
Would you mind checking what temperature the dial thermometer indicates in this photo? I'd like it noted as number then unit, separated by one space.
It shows 0 °C
